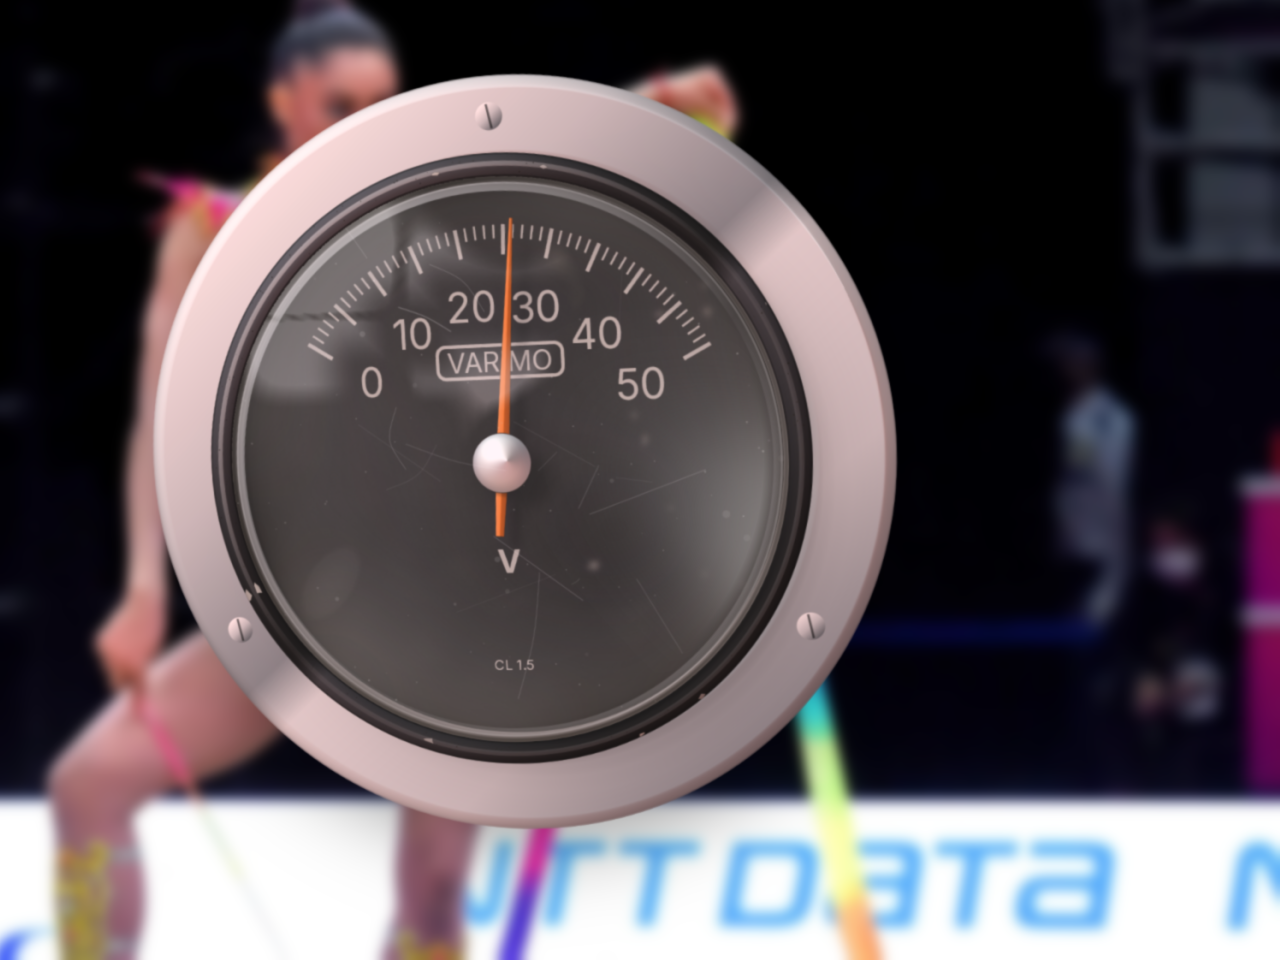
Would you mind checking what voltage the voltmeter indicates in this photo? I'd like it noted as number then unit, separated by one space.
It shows 26 V
